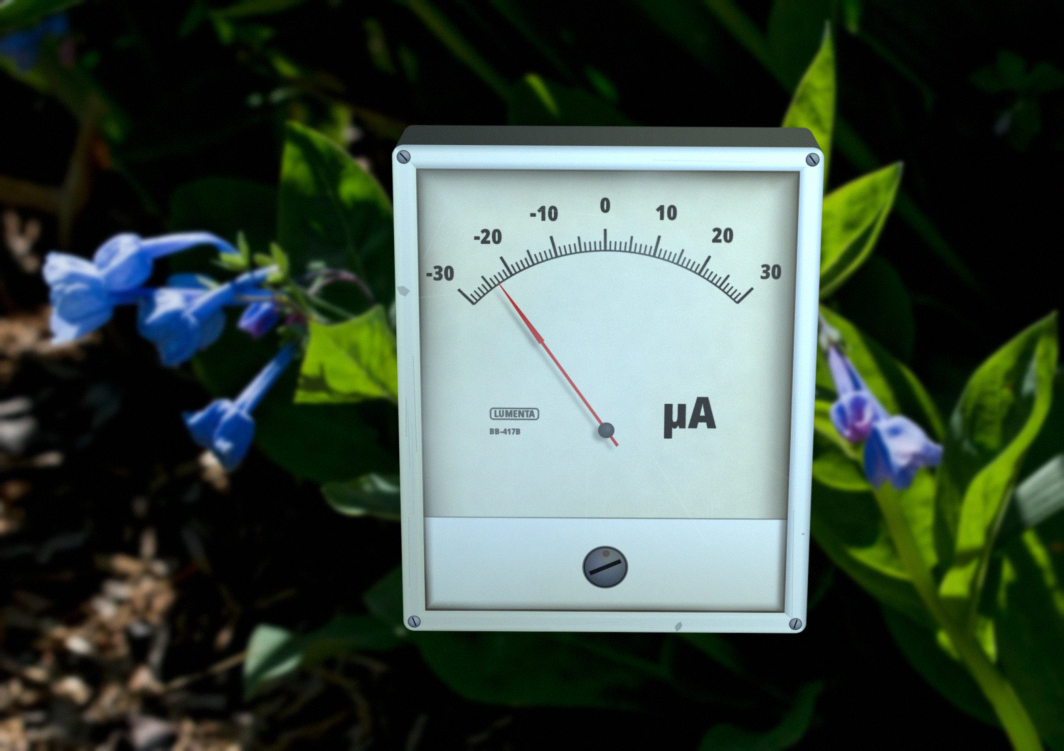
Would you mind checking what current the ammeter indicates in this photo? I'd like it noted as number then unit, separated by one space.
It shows -23 µA
